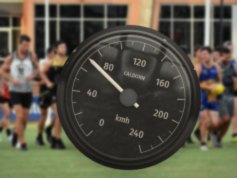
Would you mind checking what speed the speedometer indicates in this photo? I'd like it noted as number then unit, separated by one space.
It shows 70 km/h
